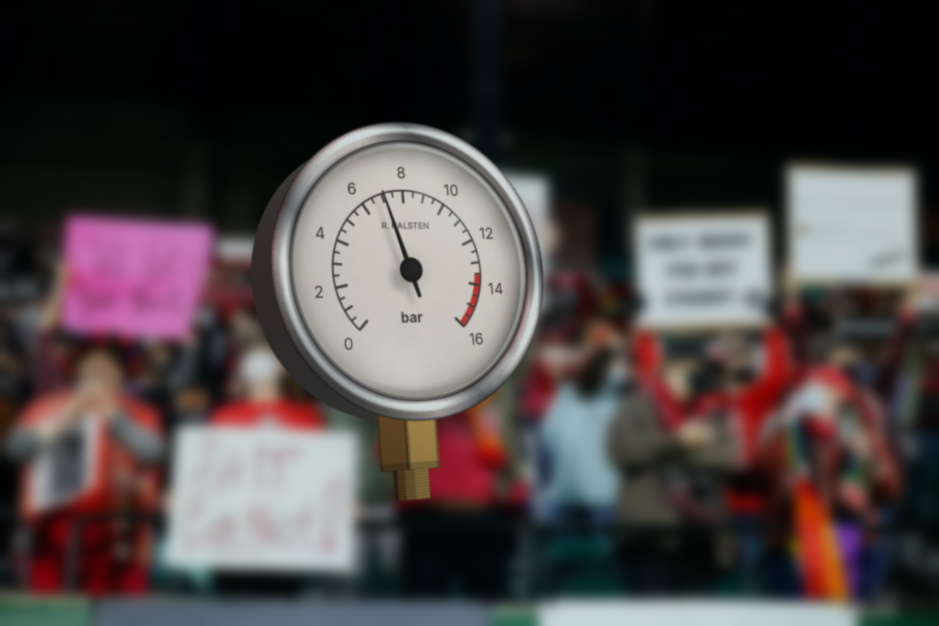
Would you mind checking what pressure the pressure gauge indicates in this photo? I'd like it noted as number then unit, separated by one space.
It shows 7 bar
